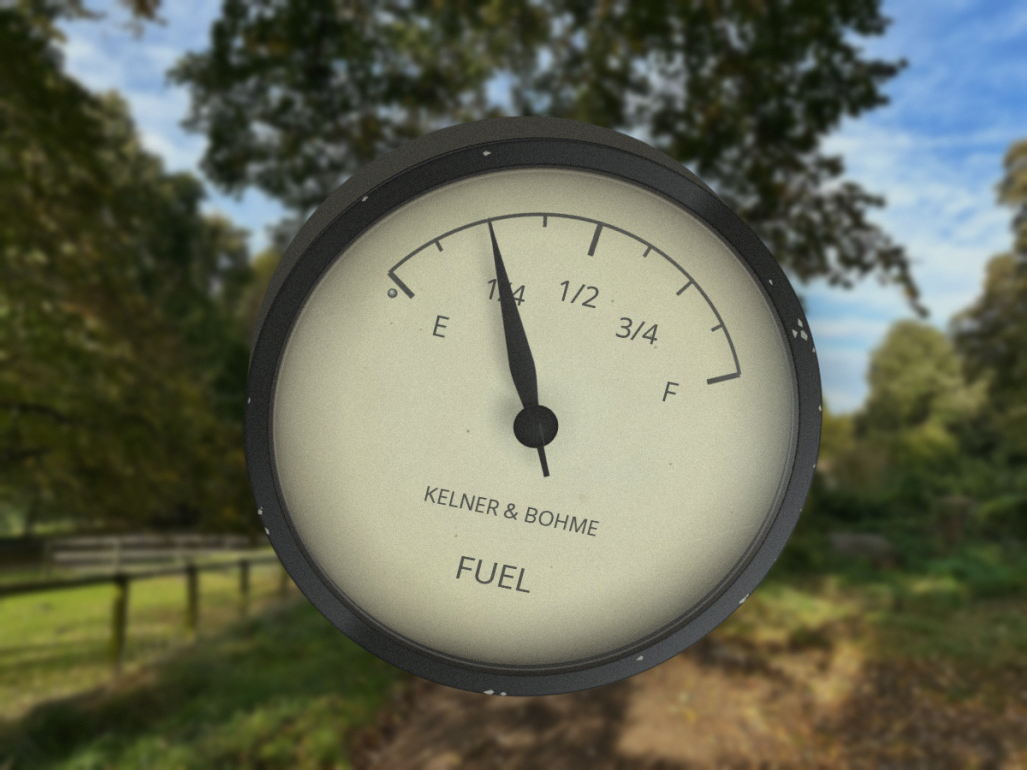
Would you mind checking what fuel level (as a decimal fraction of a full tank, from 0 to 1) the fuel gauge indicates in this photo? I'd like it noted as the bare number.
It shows 0.25
